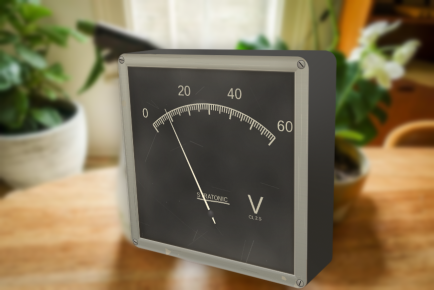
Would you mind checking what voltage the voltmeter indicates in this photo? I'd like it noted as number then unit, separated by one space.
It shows 10 V
